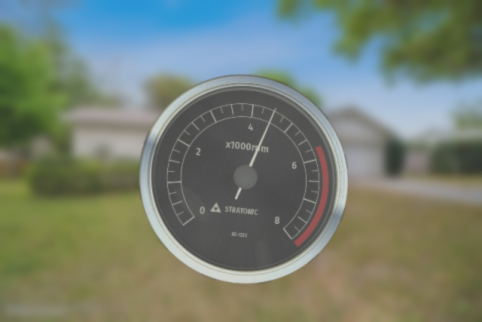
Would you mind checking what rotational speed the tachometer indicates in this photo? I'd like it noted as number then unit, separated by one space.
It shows 4500 rpm
